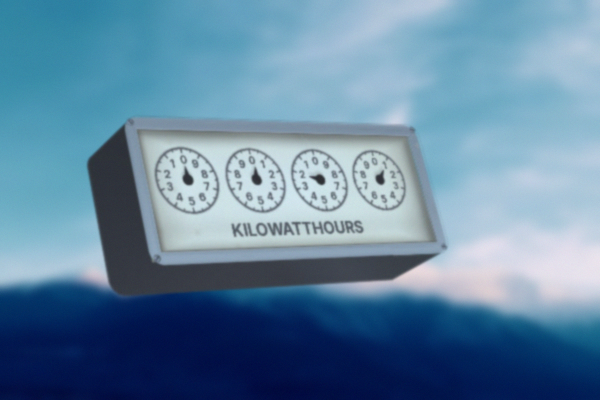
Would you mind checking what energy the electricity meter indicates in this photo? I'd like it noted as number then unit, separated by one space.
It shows 21 kWh
